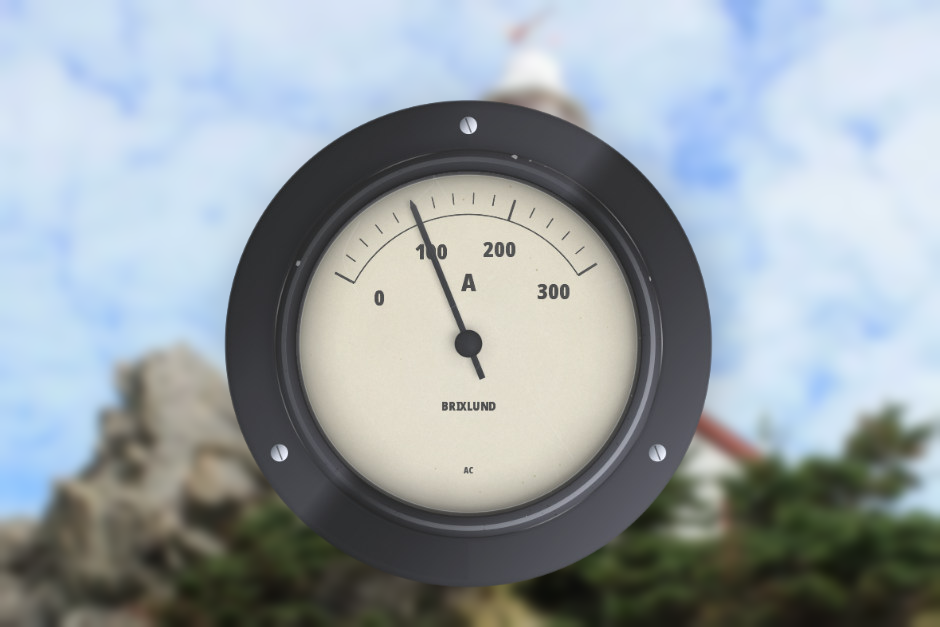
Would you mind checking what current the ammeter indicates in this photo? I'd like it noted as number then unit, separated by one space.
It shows 100 A
